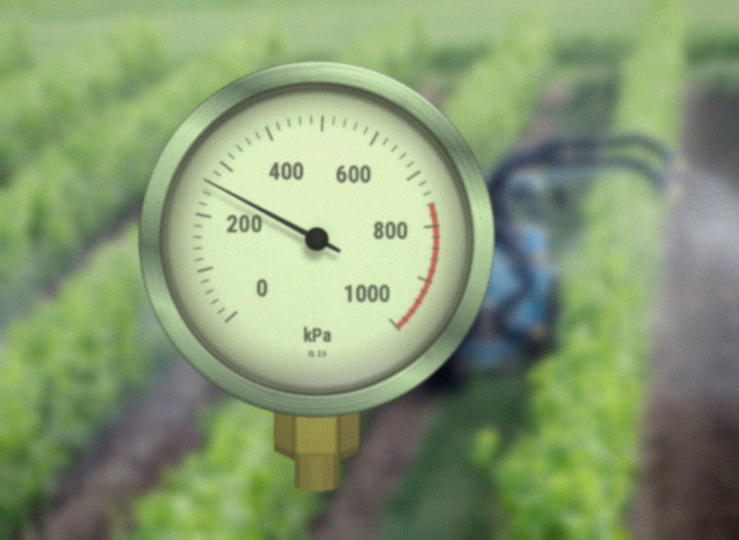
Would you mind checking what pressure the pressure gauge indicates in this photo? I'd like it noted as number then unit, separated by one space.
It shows 260 kPa
